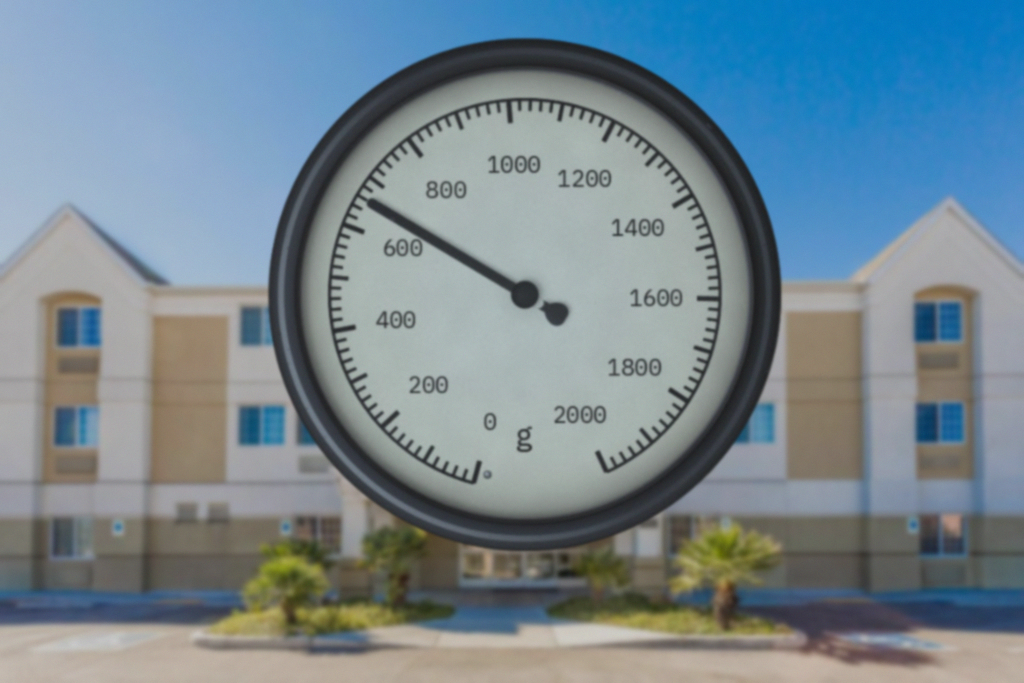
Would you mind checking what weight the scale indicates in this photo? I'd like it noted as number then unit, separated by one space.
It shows 660 g
